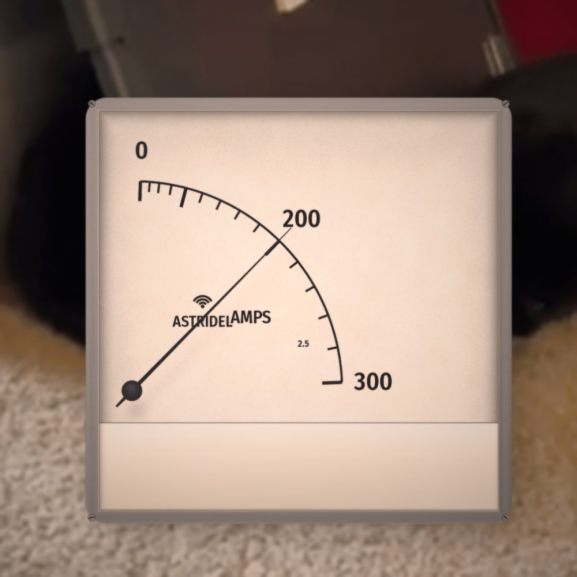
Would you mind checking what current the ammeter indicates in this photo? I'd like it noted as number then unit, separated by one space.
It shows 200 A
